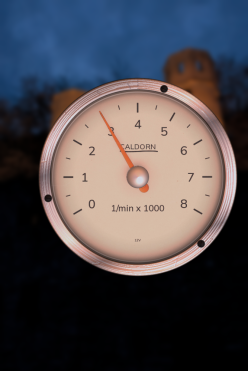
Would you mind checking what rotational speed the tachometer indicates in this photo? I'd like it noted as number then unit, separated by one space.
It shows 3000 rpm
